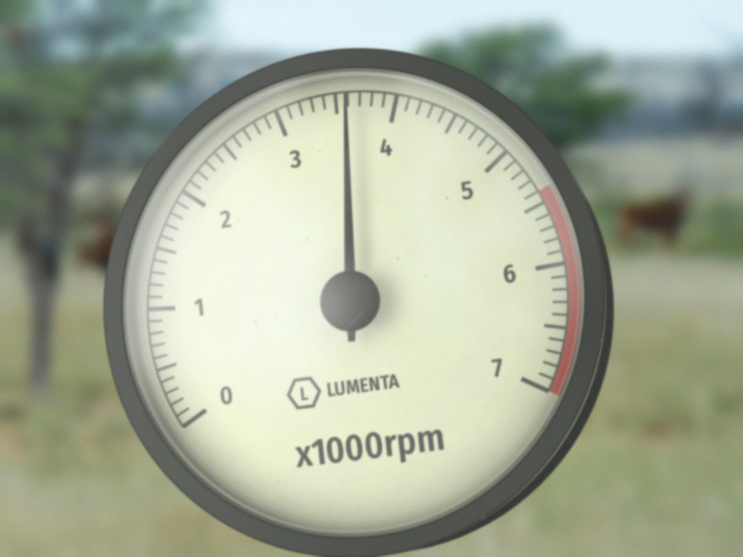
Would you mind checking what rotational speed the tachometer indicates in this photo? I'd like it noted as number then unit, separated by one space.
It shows 3600 rpm
